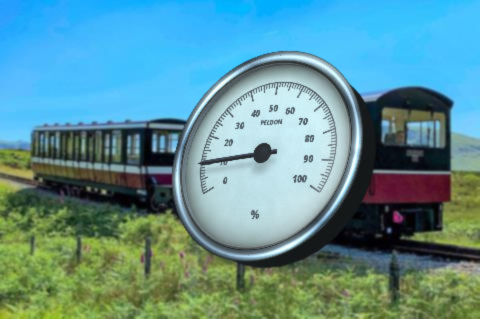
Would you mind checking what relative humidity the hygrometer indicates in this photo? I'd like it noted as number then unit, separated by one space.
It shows 10 %
